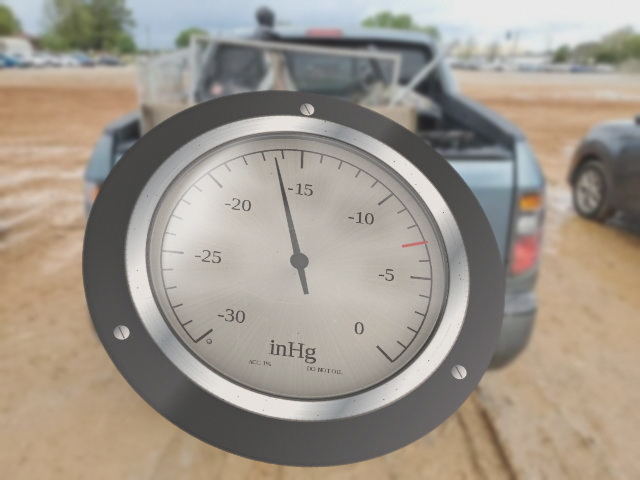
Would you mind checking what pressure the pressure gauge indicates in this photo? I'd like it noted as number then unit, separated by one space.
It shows -16.5 inHg
